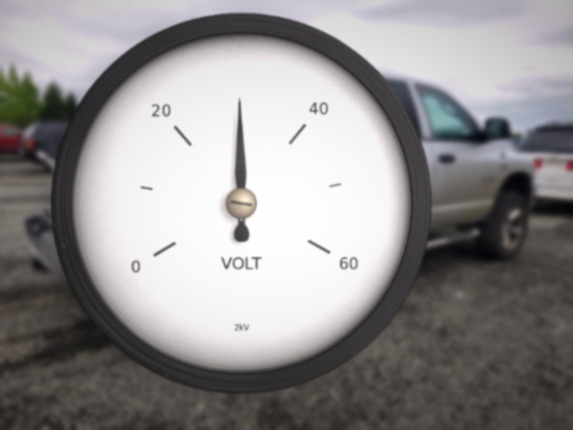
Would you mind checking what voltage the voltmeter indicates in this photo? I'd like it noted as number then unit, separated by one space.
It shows 30 V
